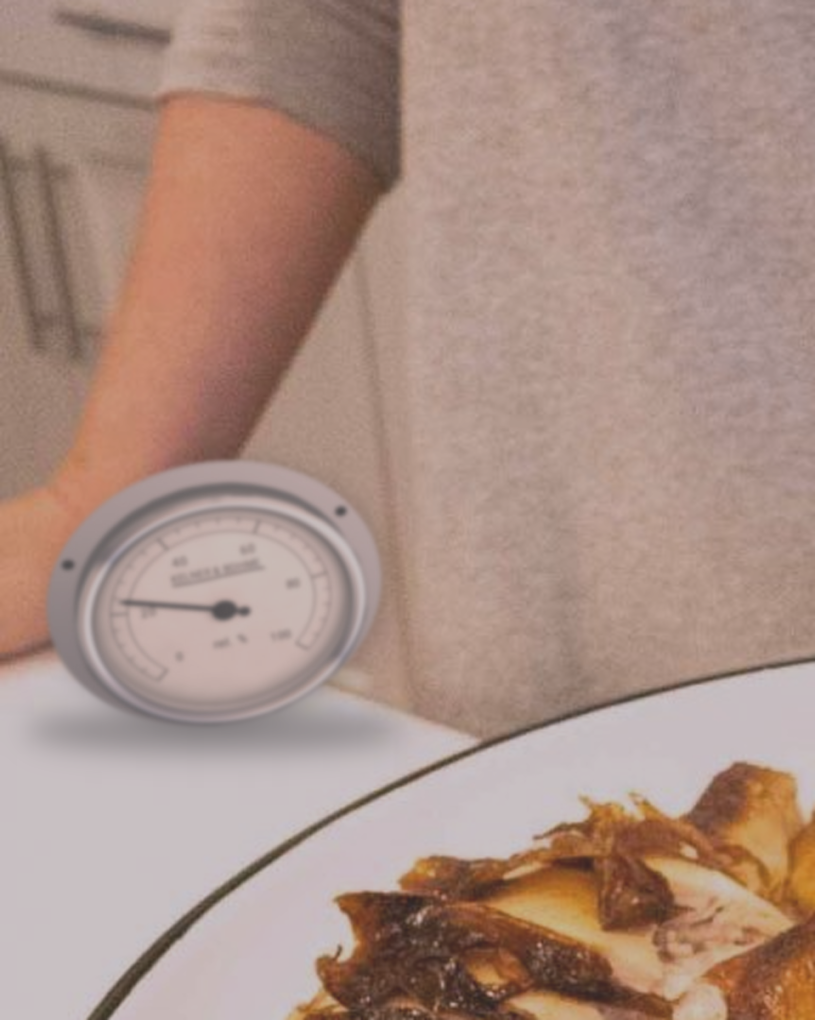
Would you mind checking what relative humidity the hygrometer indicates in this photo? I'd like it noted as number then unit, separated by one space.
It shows 24 %
